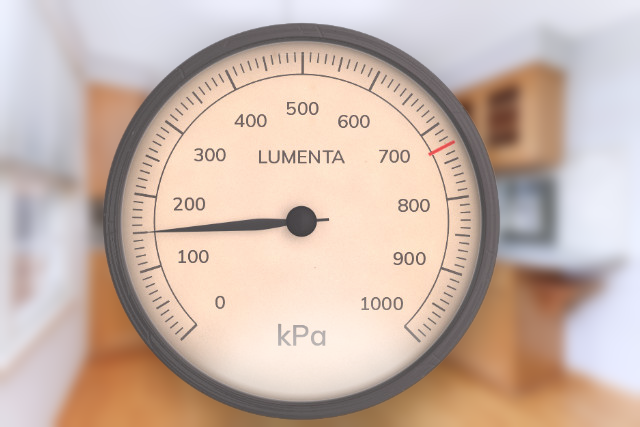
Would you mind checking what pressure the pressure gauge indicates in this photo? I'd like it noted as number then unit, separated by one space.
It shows 150 kPa
